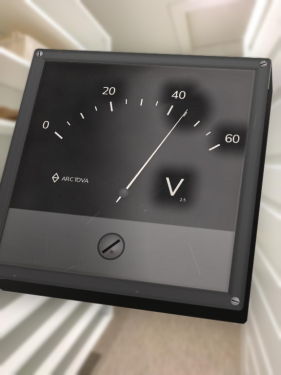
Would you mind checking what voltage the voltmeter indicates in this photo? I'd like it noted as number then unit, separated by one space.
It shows 45 V
